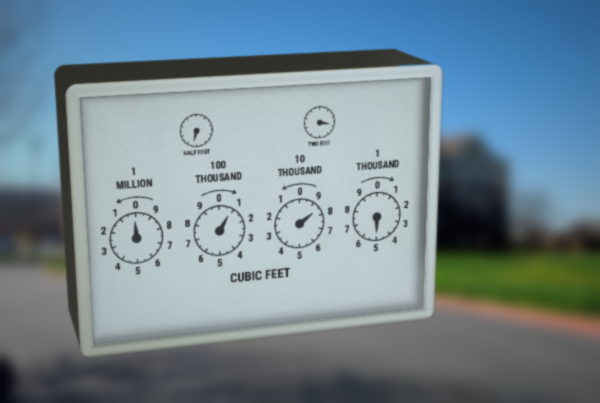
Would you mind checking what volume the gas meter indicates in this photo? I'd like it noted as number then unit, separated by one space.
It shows 8500 ft³
